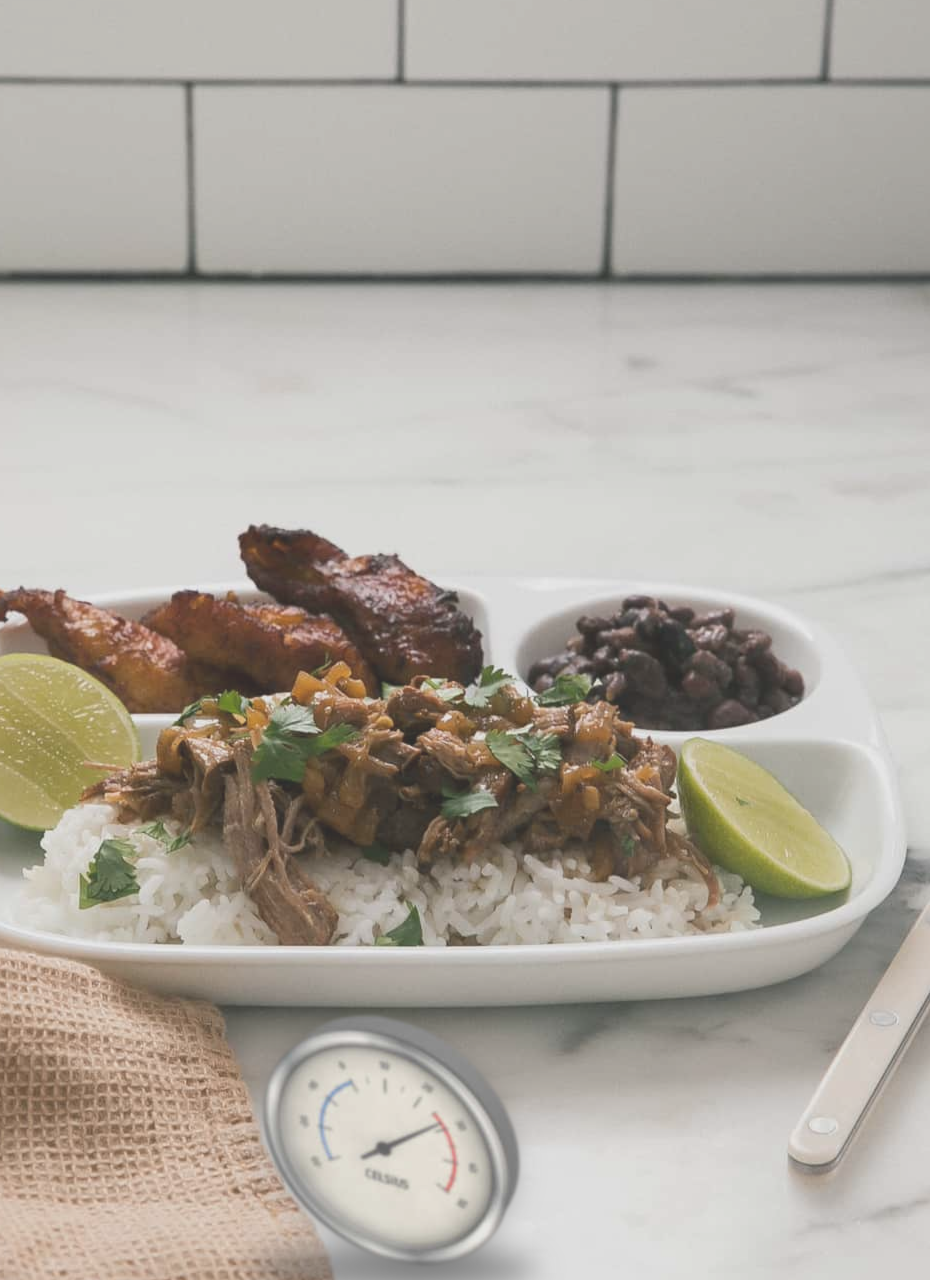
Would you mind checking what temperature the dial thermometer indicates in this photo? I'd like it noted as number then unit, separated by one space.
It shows 27.5 °C
